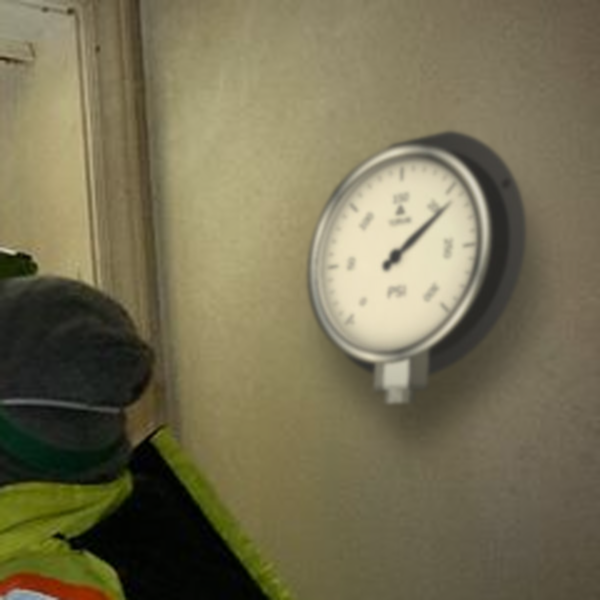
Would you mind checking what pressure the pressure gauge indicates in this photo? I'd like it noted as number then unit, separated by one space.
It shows 210 psi
